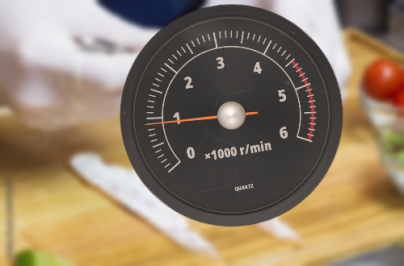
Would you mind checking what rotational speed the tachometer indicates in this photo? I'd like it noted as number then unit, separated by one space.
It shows 900 rpm
